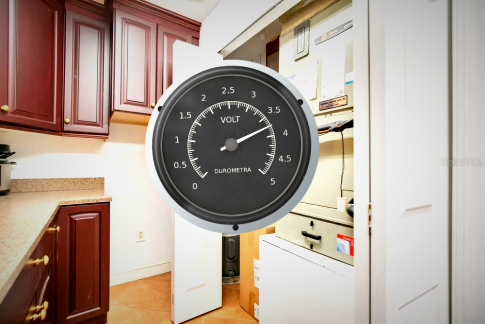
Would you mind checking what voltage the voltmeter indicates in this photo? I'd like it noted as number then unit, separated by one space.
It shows 3.75 V
